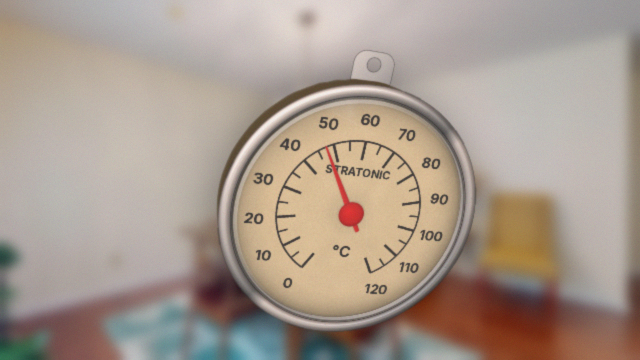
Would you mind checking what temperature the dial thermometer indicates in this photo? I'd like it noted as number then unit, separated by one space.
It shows 47.5 °C
